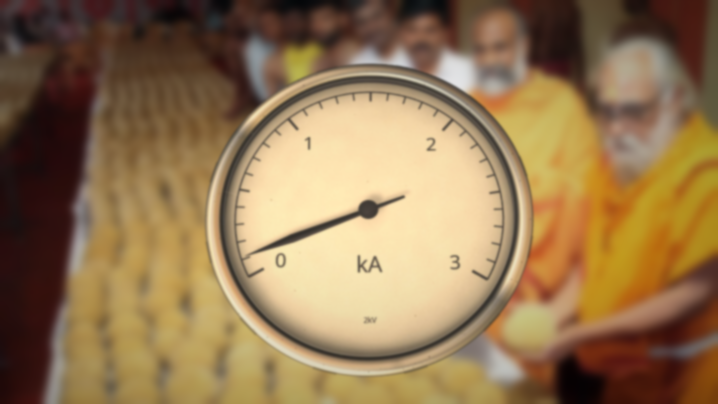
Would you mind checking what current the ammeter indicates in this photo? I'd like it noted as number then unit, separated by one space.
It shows 0.1 kA
